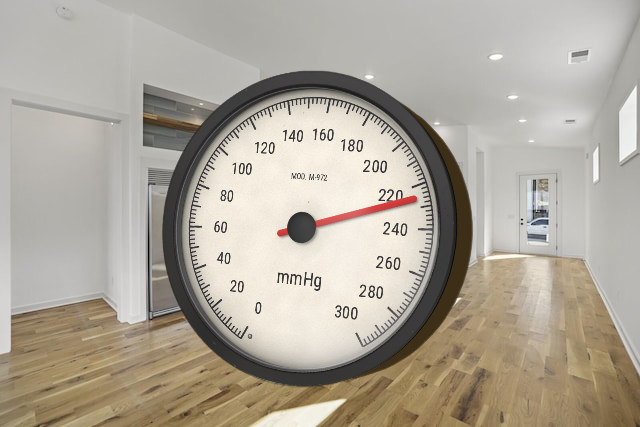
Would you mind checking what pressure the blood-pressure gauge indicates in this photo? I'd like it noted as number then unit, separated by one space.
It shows 226 mmHg
